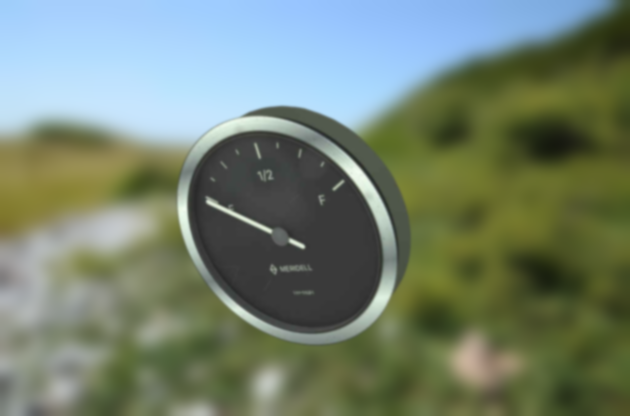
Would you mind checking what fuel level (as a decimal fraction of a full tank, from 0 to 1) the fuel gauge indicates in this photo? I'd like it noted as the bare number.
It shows 0
